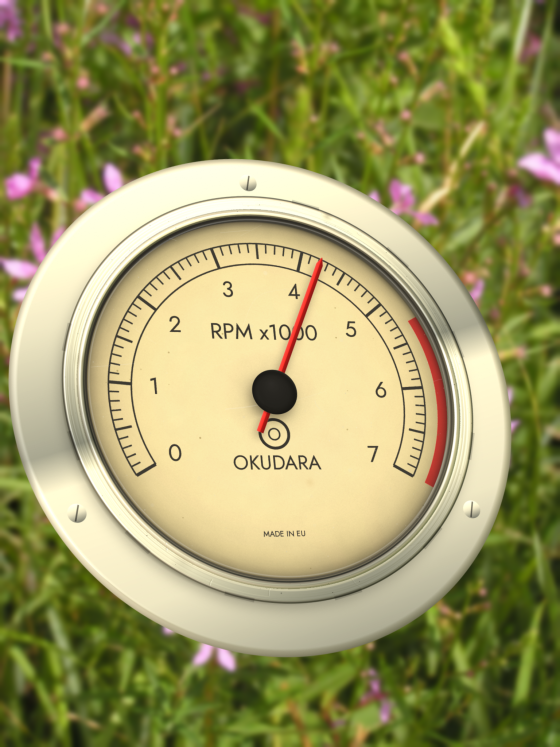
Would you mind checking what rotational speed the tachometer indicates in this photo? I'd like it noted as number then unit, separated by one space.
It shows 4200 rpm
